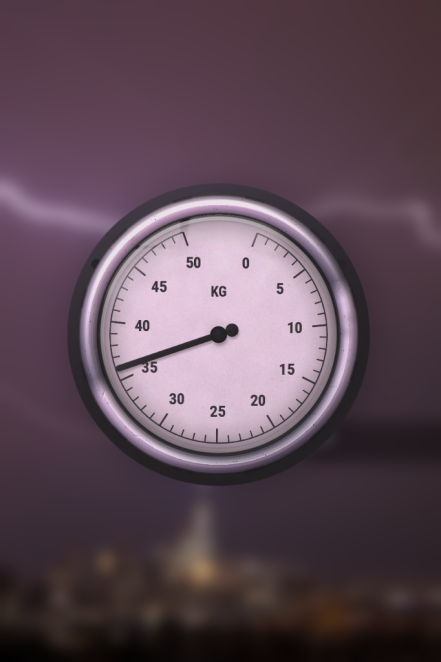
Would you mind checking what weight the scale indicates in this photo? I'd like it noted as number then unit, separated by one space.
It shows 36 kg
